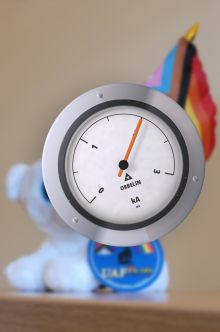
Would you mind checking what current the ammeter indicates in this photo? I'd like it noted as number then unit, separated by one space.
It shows 2 kA
